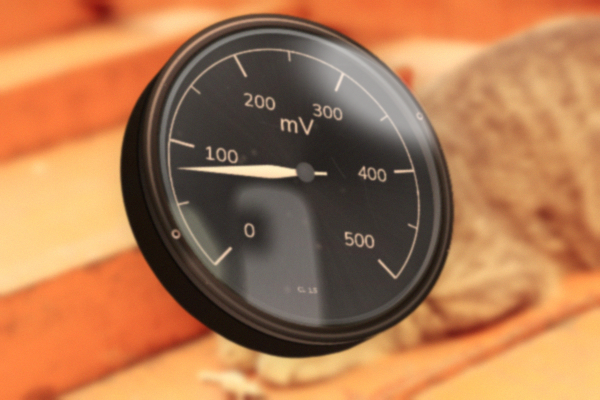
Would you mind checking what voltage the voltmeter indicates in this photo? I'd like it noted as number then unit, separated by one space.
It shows 75 mV
